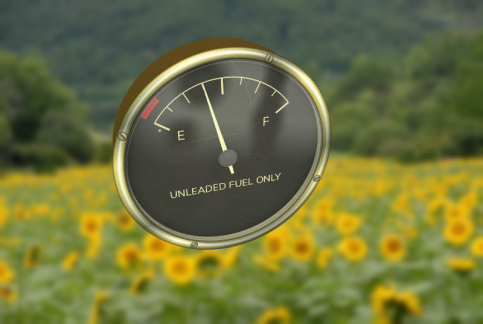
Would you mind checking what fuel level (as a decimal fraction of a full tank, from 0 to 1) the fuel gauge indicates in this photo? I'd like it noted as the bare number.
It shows 0.375
